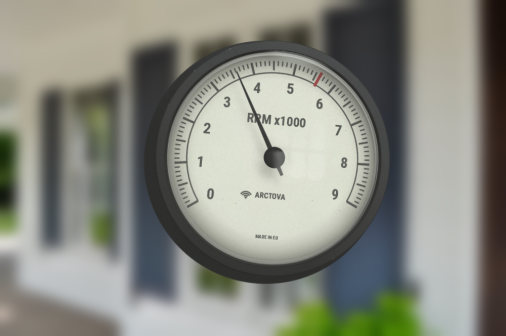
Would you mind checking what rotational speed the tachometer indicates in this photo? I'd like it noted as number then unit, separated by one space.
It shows 3600 rpm
